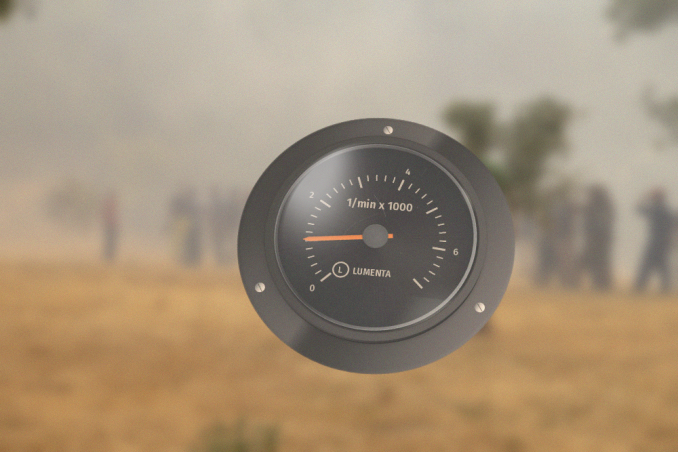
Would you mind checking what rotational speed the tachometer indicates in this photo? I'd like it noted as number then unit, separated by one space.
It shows 1000 rpm
